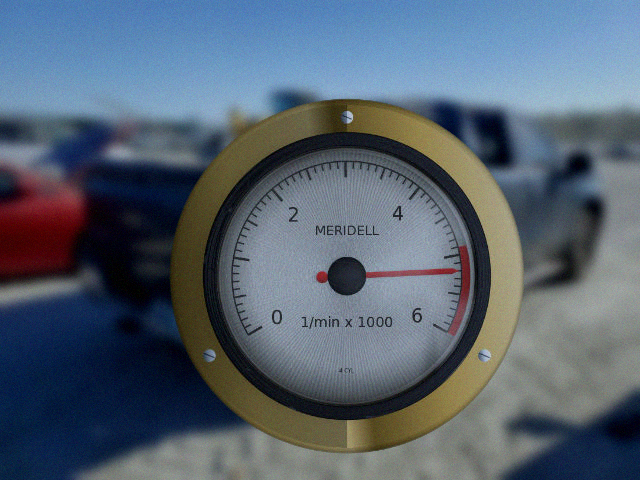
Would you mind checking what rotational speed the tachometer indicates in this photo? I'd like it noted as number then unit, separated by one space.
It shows 5200 rpm
